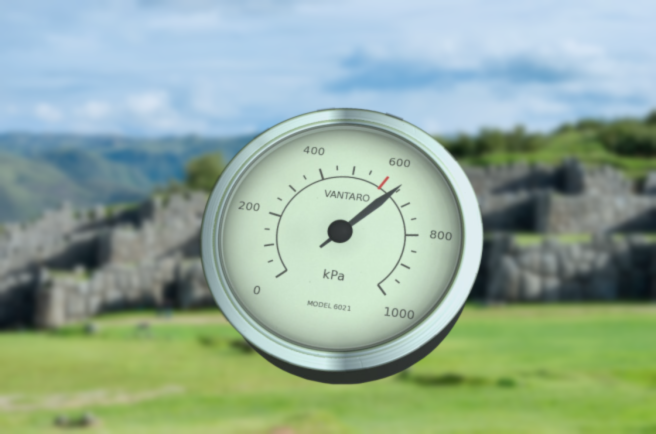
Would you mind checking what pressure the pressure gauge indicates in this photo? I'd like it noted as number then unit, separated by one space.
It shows 650 kPa
